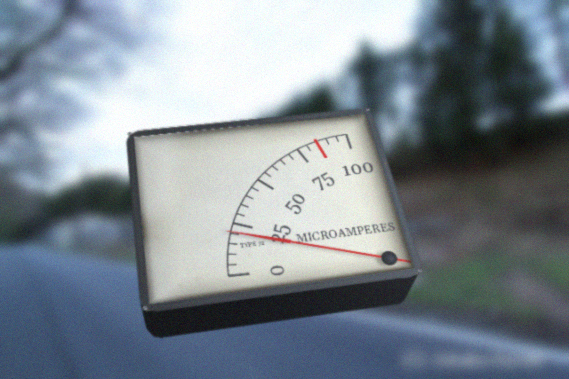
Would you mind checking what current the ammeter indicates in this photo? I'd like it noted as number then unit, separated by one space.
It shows 20 µA
